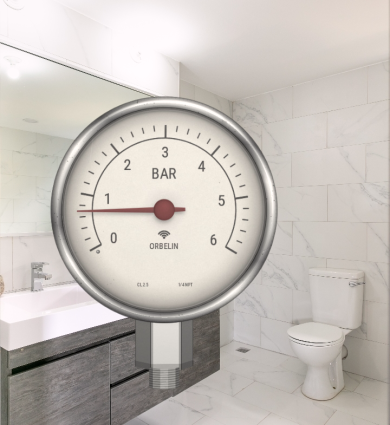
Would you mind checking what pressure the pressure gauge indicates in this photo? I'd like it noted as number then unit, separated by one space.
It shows 0.7 bar
